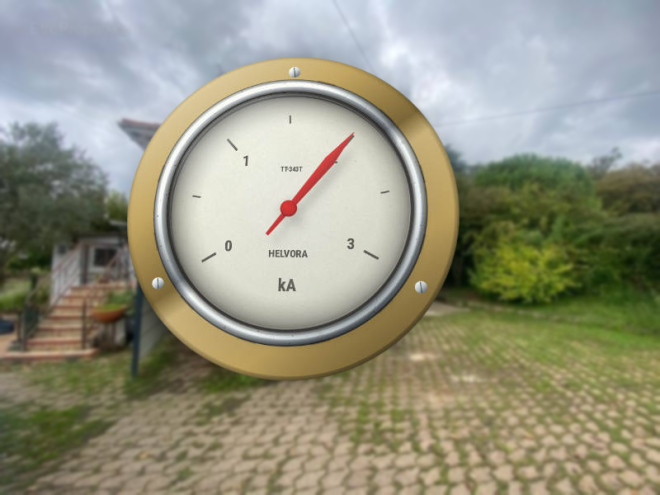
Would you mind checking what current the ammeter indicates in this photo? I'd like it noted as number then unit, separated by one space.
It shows 2 kA
